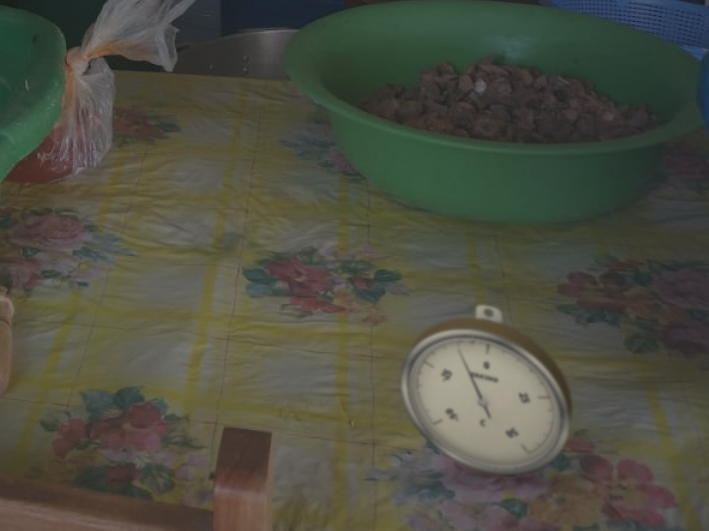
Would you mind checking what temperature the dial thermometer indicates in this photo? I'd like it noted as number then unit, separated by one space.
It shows -10 °C
